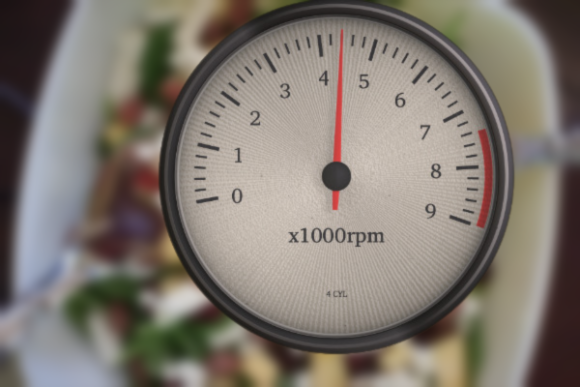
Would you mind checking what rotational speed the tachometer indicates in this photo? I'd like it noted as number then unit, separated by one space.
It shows 4400 rpm
